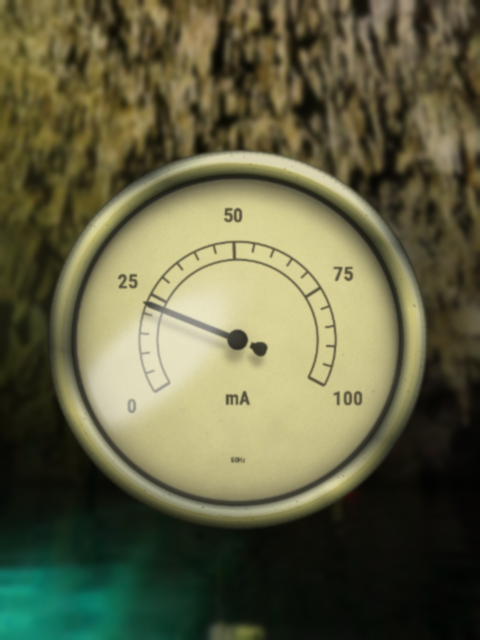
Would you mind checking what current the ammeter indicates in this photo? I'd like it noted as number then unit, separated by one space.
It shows 22.5 mA
